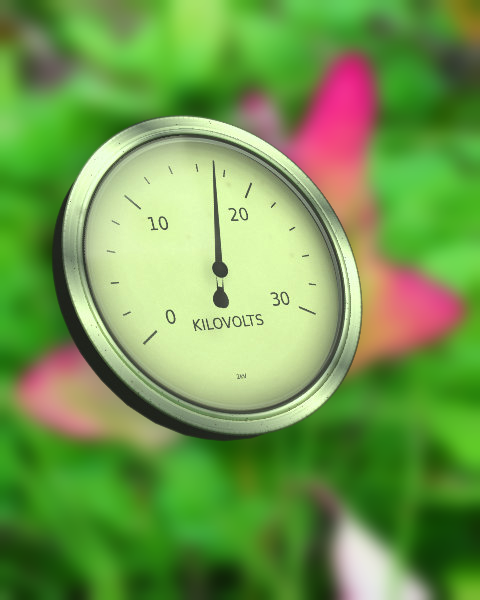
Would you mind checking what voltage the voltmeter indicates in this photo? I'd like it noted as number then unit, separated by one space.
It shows 17 kV
